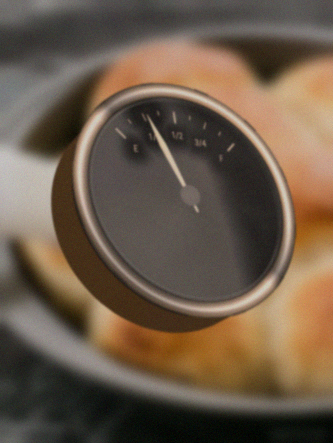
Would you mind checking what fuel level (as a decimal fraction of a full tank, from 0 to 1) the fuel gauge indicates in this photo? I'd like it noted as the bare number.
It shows 0.25
